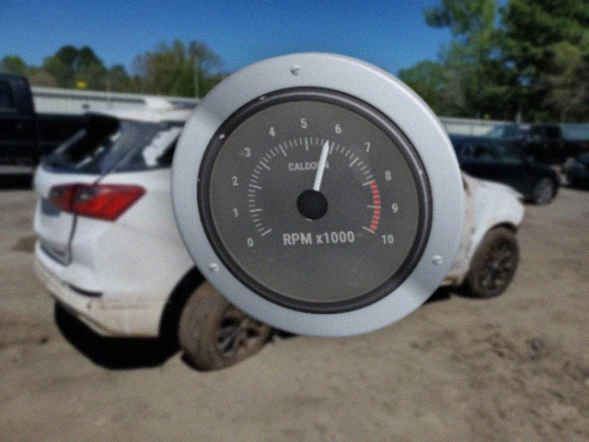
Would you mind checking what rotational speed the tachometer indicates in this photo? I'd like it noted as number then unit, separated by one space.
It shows 5800 rpm
